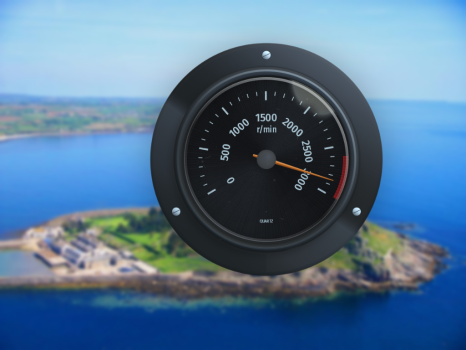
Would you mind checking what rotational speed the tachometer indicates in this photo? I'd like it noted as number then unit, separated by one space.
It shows 2850 rpm
